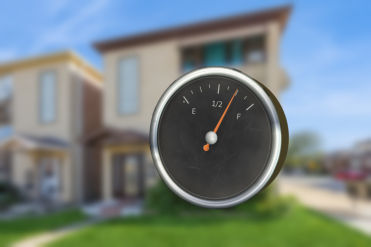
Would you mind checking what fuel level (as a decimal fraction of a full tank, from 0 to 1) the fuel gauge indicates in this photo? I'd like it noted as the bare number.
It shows 0.75
